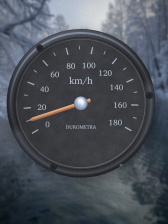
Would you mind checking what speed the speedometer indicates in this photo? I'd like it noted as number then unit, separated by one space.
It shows 10 km/h
